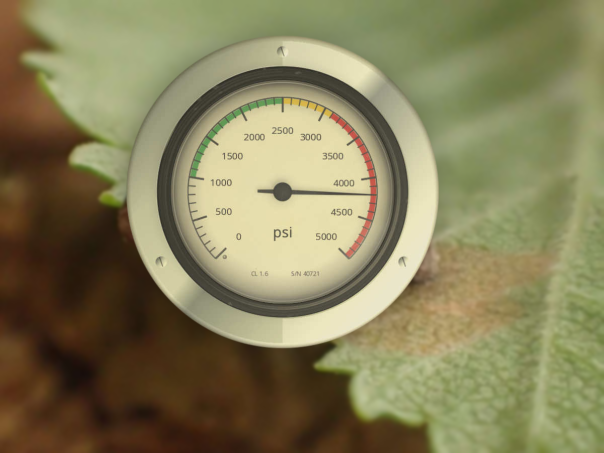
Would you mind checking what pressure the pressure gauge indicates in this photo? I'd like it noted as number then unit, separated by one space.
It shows 4200 psi
